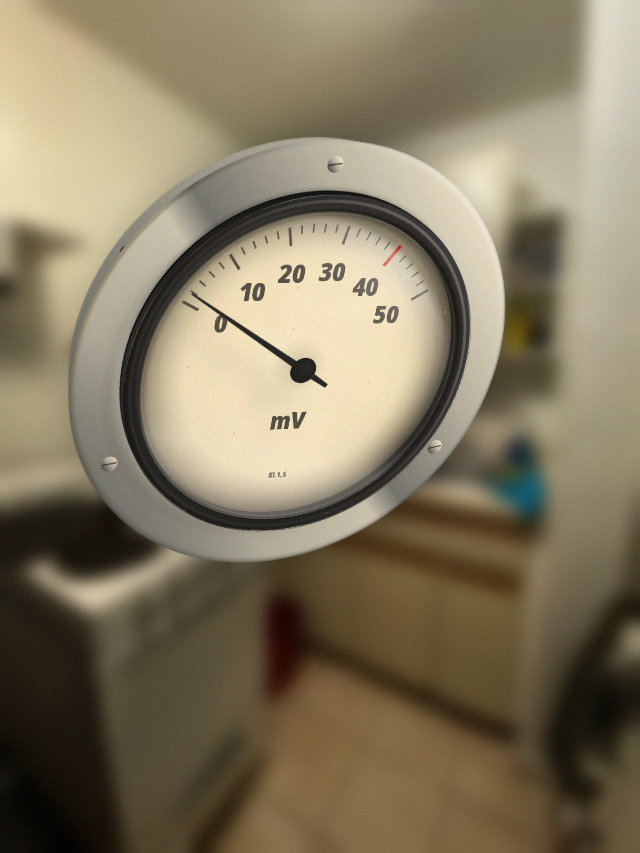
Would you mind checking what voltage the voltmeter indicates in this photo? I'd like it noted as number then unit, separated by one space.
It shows 2 mV
